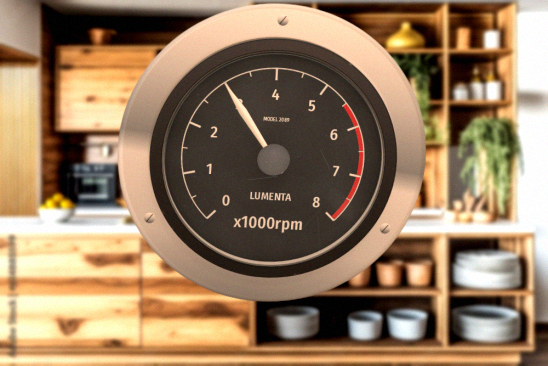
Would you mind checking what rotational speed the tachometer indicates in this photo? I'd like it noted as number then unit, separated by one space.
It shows 3000 rpm
